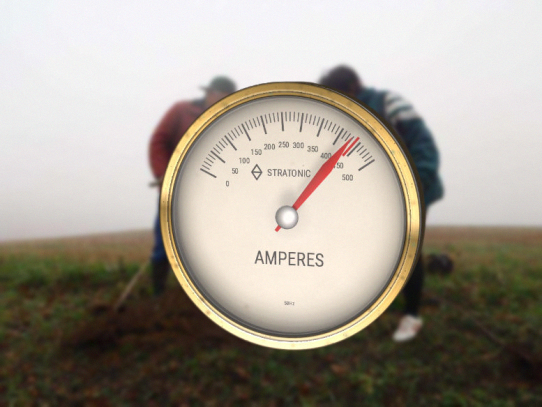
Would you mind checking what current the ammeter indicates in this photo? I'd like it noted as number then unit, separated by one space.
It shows 430 A
